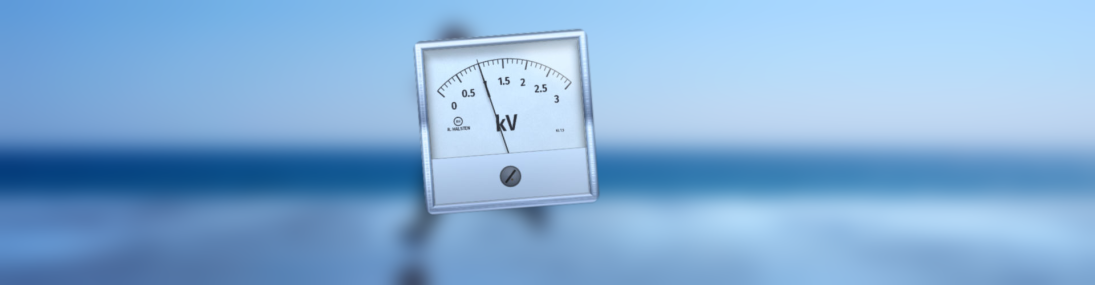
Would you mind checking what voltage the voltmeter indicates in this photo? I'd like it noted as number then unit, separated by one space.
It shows 1 kV
